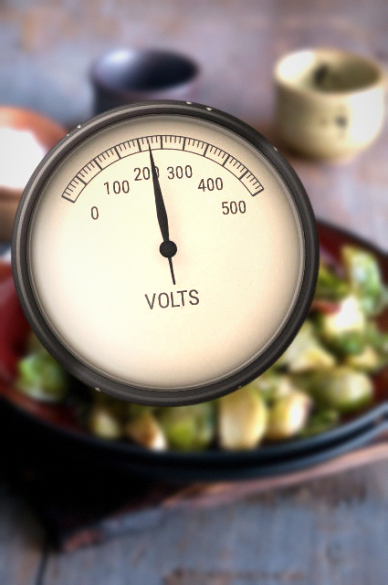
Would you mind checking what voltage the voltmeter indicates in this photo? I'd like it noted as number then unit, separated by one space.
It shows 220 V
